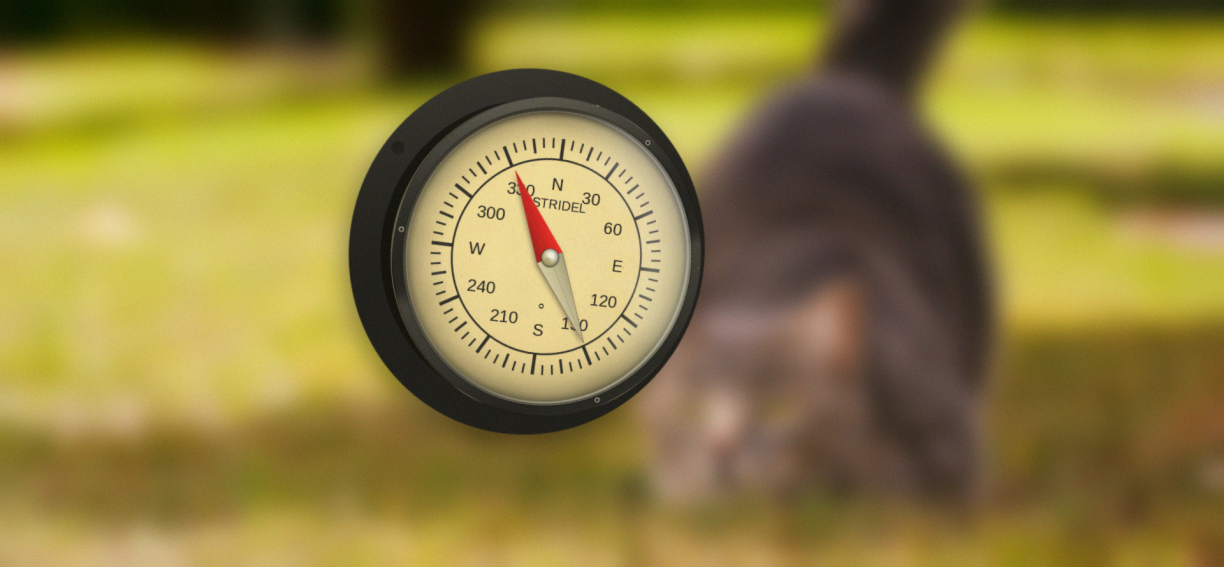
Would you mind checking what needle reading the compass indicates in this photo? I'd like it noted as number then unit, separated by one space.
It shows 330 °
